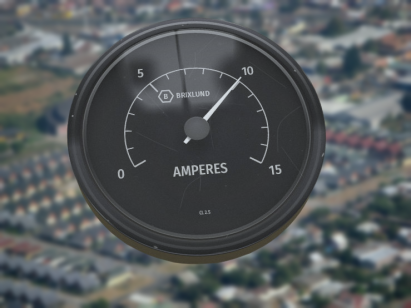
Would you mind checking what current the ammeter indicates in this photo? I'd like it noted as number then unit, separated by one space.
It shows 10 A
